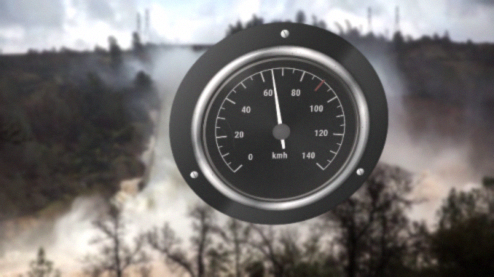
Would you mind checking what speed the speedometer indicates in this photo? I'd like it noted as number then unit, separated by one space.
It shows 65 km/h
